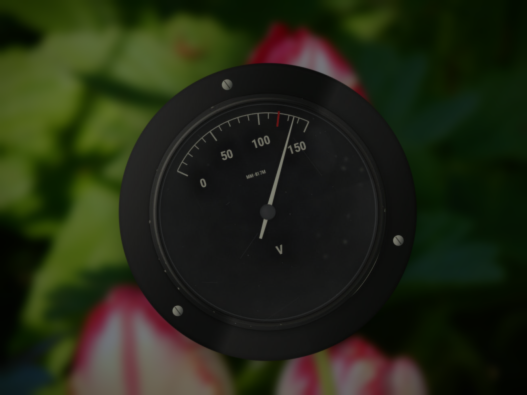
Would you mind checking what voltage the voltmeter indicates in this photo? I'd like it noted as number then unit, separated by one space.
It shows 135 V
